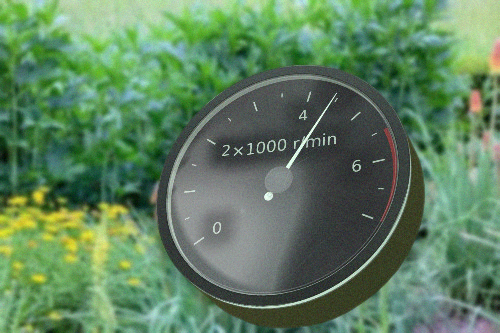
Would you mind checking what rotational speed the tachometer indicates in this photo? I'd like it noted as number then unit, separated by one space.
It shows 4500 rpm
